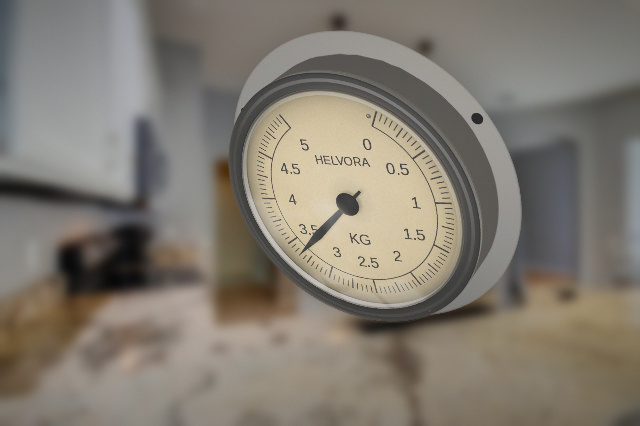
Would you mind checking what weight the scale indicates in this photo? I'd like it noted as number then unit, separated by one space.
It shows 3.35 kg
